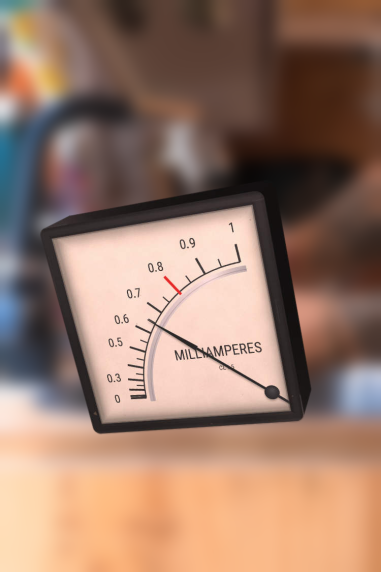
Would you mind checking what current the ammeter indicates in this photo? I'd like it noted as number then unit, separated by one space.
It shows 0.65 mA
